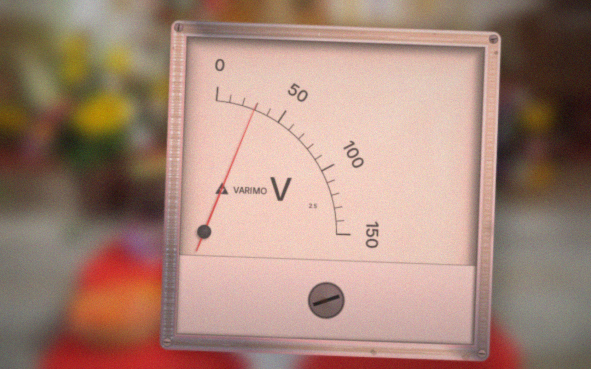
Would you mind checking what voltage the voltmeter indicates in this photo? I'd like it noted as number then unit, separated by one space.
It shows 30 V
